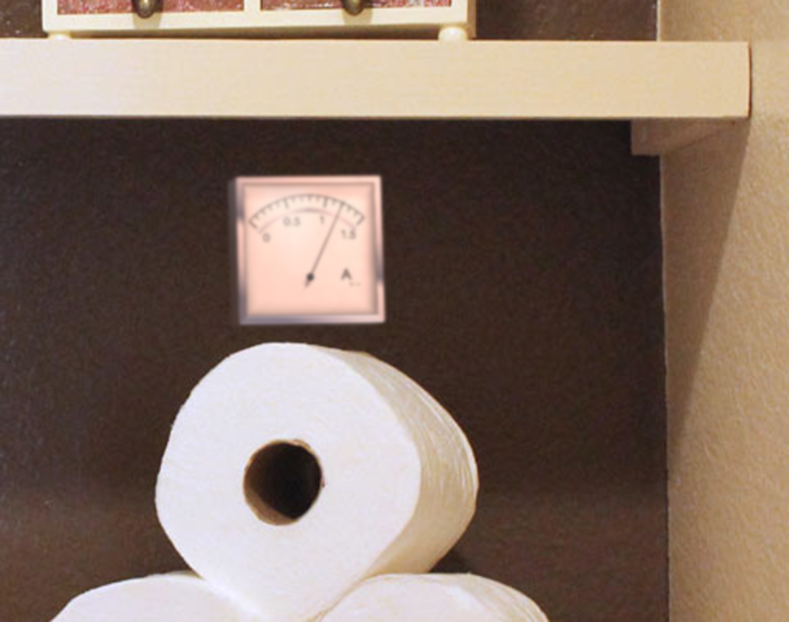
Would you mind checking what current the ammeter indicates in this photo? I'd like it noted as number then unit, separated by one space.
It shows 1.2 A
